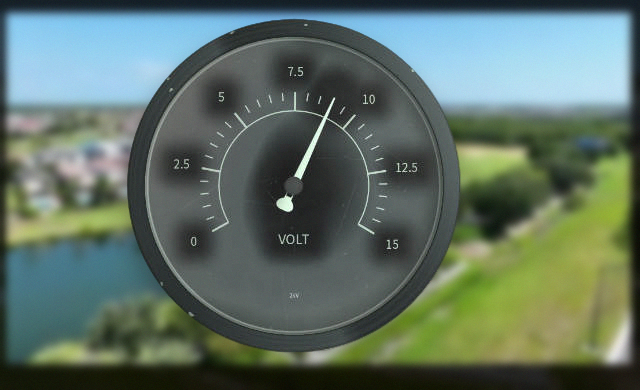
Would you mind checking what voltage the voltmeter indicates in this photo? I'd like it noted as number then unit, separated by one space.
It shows 9 V
